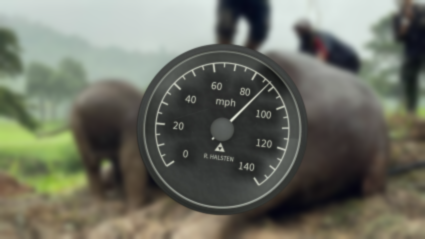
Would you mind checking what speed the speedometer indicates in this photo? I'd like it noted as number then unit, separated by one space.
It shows 87.5 mph
